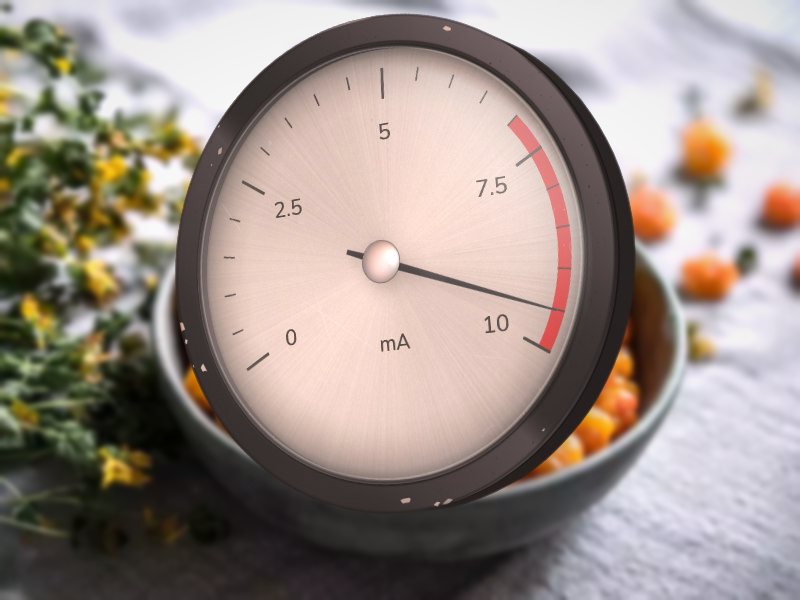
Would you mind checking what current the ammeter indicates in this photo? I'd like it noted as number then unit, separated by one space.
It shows 9.5 mA
